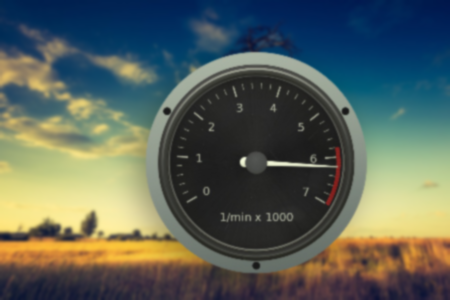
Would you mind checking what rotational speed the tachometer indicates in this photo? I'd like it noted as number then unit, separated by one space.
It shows 6200 rpm
